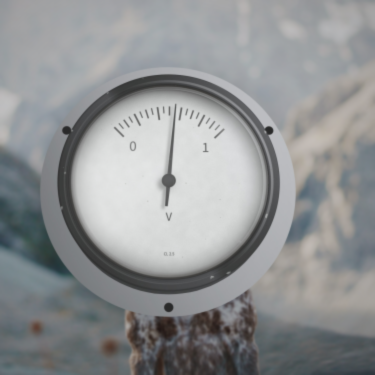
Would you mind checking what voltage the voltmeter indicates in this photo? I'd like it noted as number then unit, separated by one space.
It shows 0.55 V
